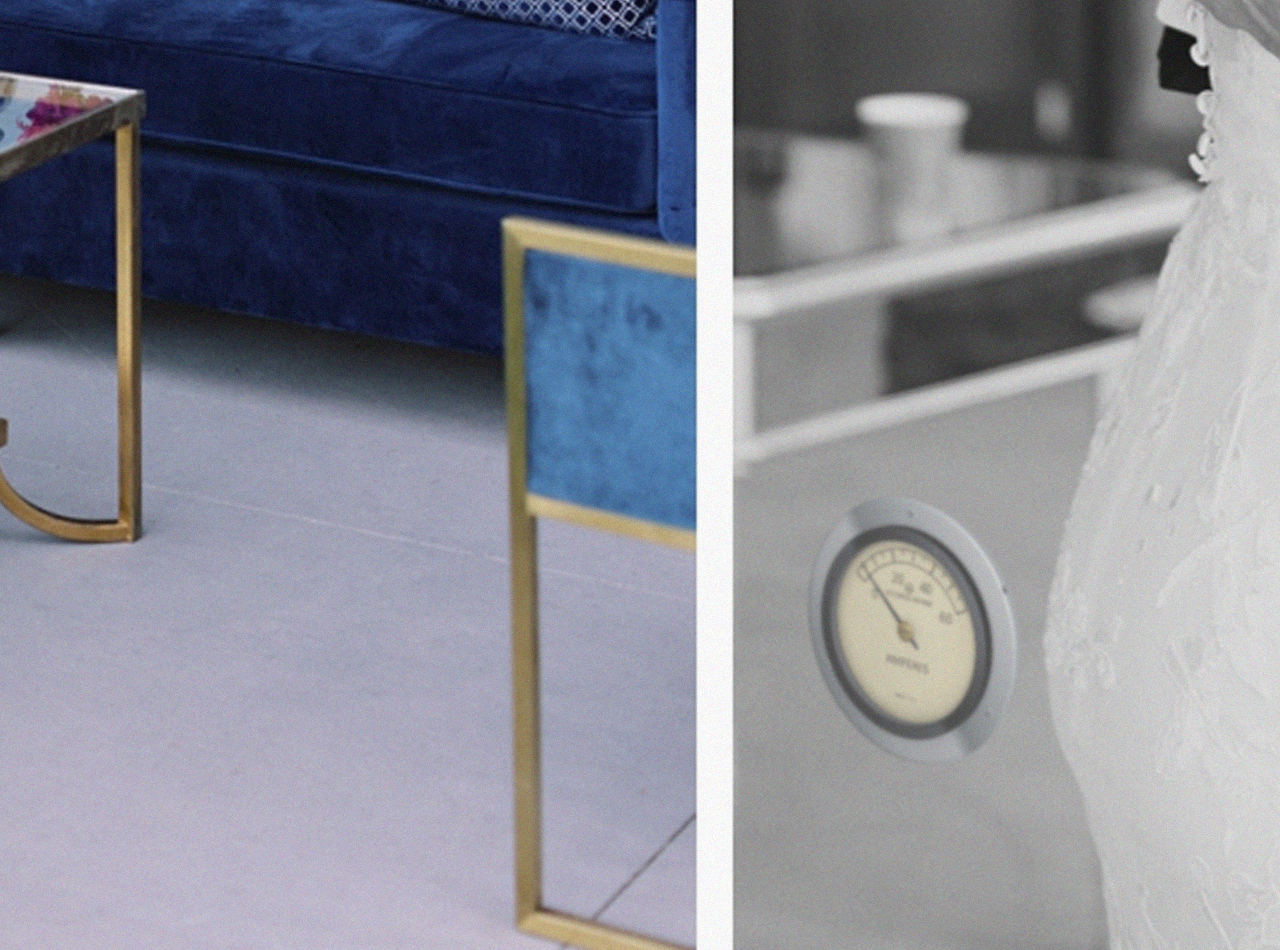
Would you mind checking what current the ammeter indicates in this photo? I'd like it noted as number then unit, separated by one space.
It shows 5 A
